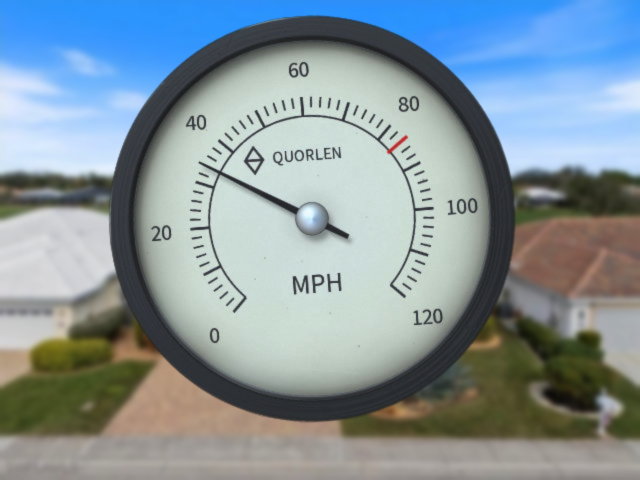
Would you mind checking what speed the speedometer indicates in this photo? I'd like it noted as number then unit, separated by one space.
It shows 34 mph
